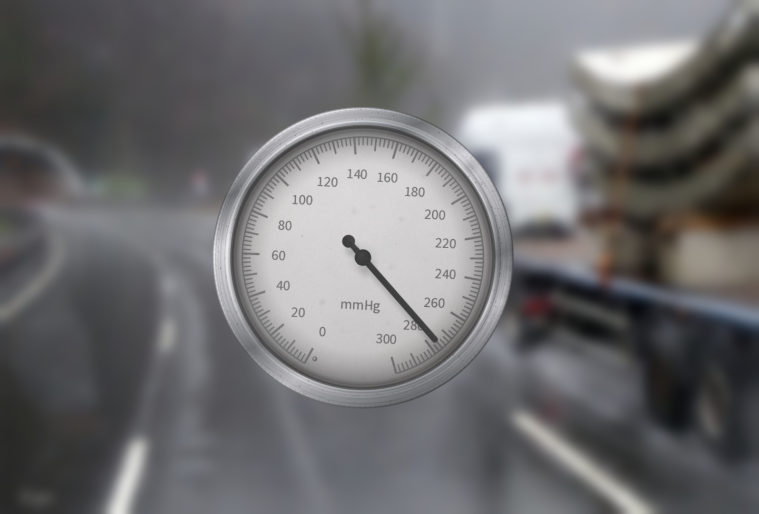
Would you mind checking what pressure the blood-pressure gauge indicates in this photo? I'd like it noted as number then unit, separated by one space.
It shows 276 mmHg
